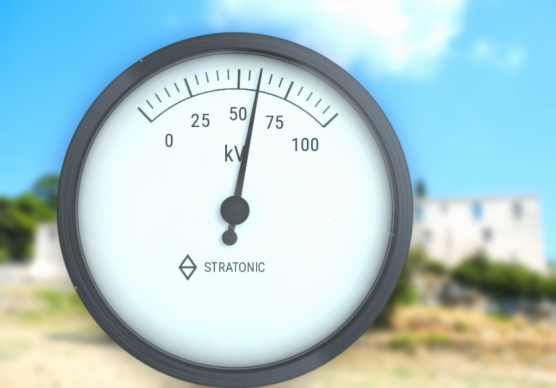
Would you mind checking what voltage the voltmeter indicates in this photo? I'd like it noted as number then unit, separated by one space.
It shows 60 kV
